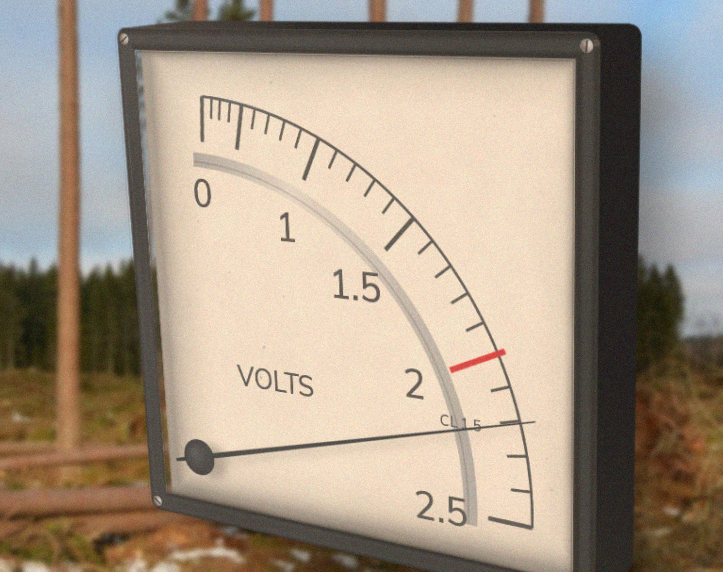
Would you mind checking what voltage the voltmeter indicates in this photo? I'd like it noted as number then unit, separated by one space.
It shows 2.2 V
